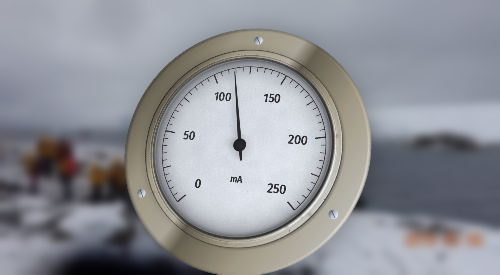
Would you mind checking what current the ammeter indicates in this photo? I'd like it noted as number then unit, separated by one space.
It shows 115 mA
